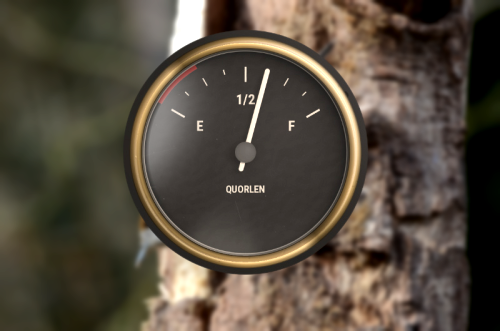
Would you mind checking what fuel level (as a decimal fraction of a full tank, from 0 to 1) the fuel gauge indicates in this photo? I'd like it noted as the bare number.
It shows 0.625
